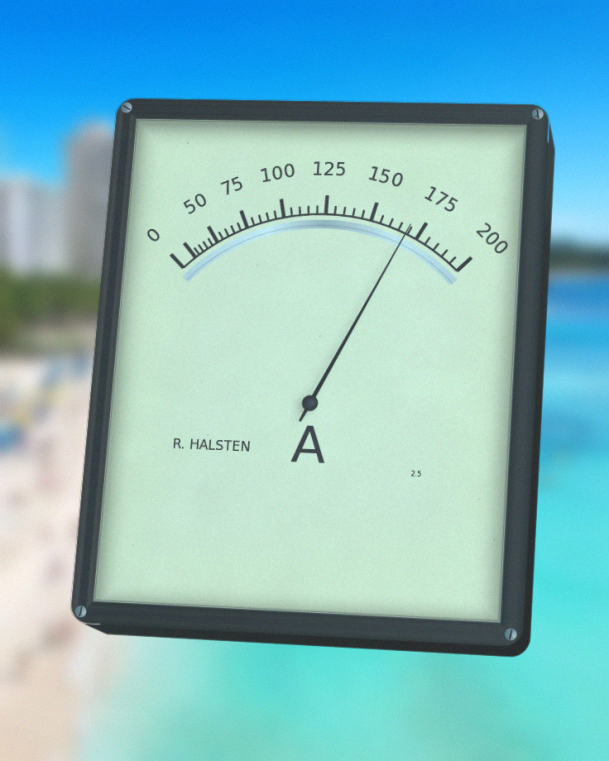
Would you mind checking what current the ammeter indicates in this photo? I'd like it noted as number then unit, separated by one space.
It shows 170 A
